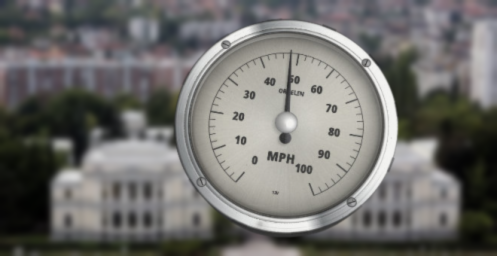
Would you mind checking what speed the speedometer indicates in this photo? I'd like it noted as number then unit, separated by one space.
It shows 48 mph
